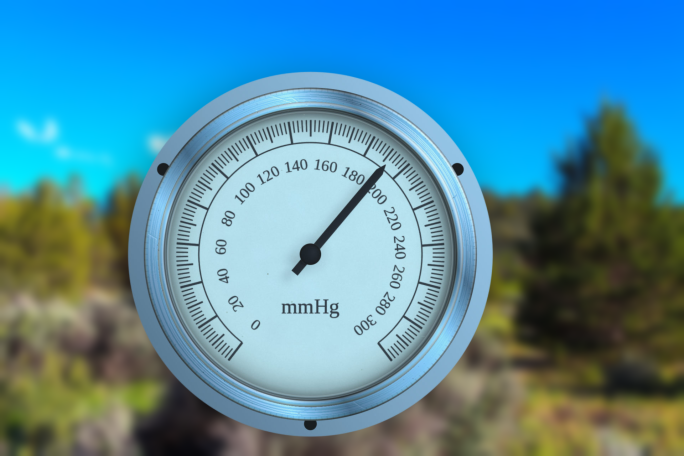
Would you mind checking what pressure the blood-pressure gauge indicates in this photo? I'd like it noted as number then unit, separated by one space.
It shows 192 mmHg
